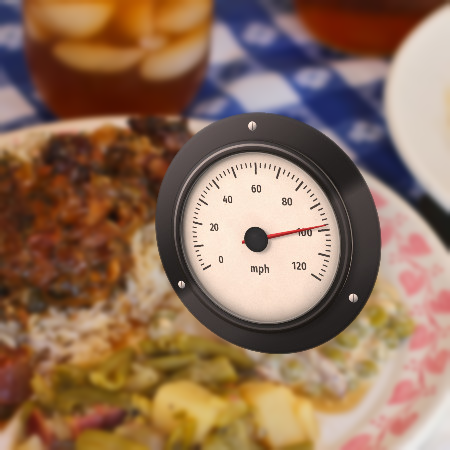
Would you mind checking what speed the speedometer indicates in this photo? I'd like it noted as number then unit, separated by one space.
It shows 98 mph
